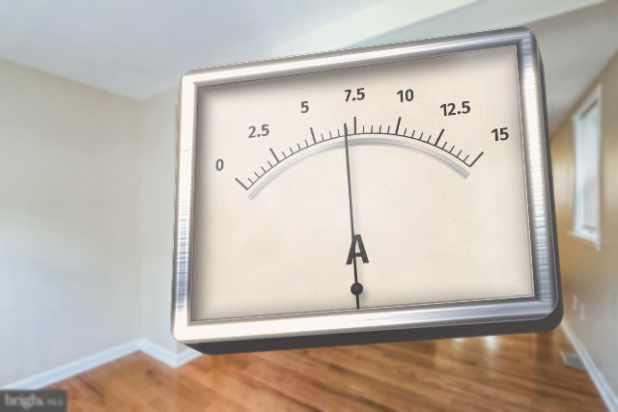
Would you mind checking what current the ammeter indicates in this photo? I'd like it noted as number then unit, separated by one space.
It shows 7 A
